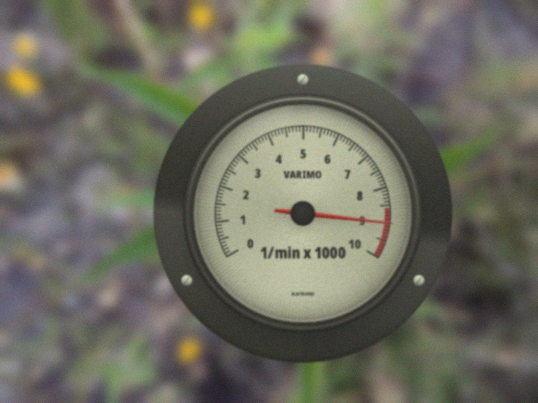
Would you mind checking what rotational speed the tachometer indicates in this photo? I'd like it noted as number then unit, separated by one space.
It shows 9000 rpm
